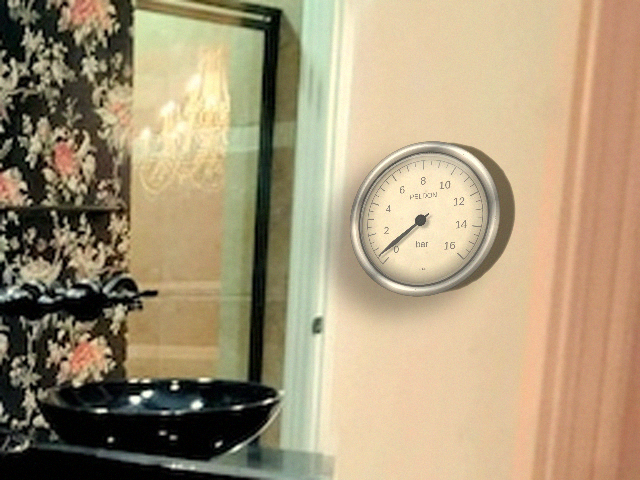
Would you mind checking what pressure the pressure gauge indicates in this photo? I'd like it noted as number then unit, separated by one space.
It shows 0.5 bar
